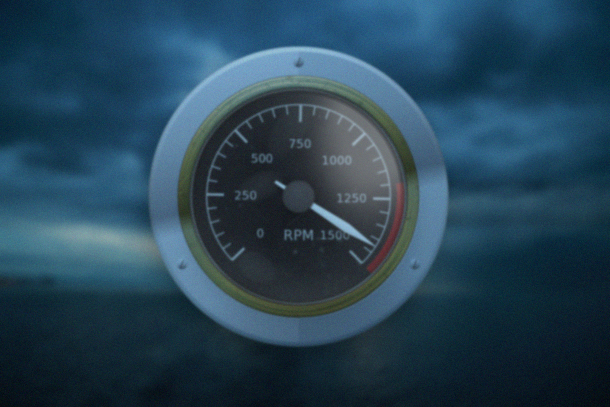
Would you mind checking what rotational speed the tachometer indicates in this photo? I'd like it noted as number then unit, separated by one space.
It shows 1425 rpm
